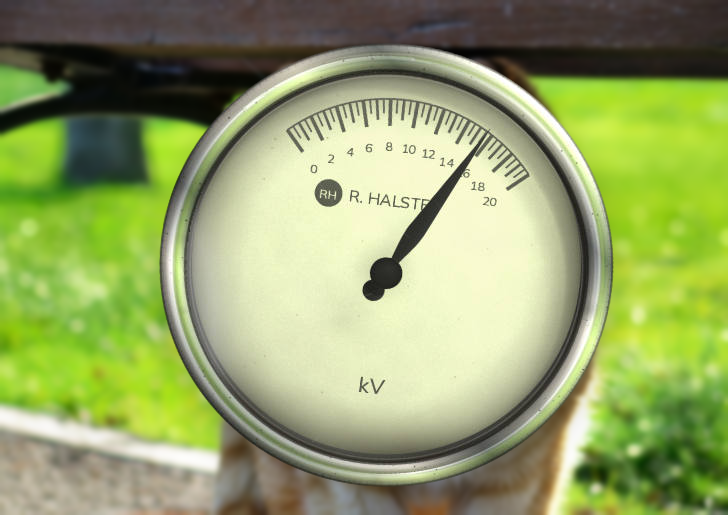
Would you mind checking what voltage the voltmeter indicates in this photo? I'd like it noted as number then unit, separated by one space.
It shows 15.5 kV
